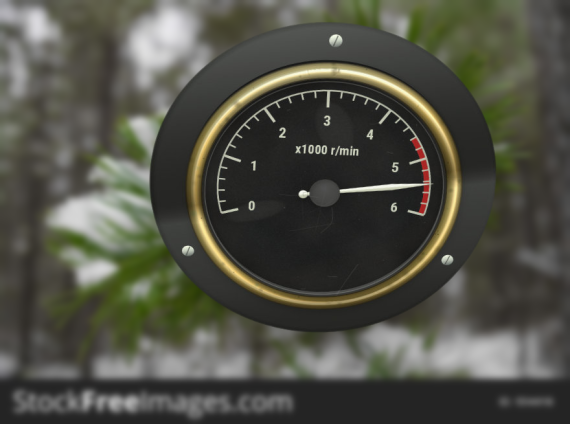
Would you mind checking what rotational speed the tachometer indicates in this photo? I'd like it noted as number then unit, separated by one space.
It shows 5400 rpm
